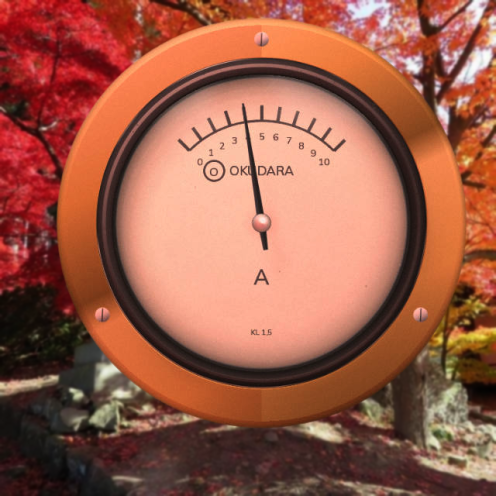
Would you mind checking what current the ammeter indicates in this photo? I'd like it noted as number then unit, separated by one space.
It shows 4 A
